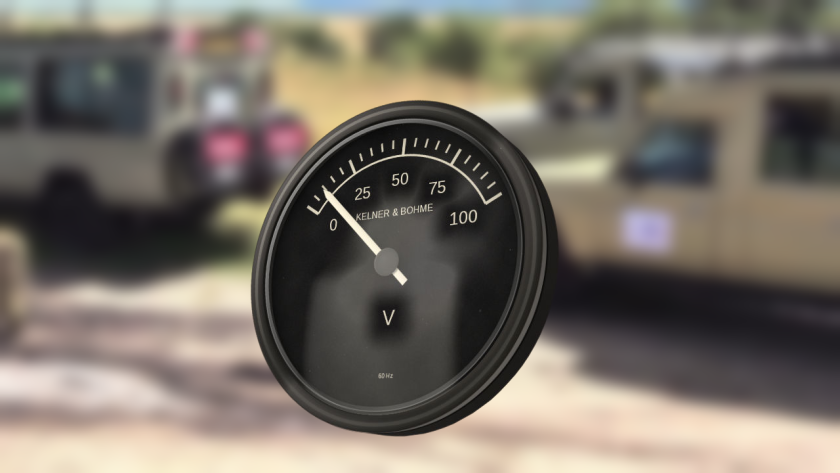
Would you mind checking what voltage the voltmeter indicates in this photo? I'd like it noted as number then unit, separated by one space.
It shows 10 V
